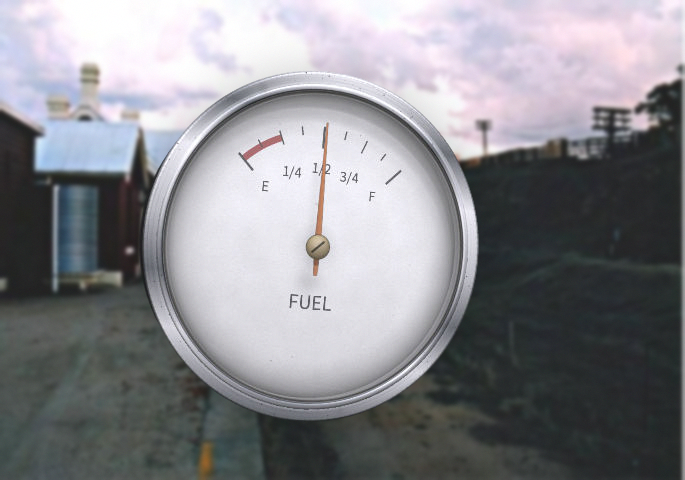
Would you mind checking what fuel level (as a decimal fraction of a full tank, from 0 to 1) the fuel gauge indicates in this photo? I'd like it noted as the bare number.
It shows 0.5
